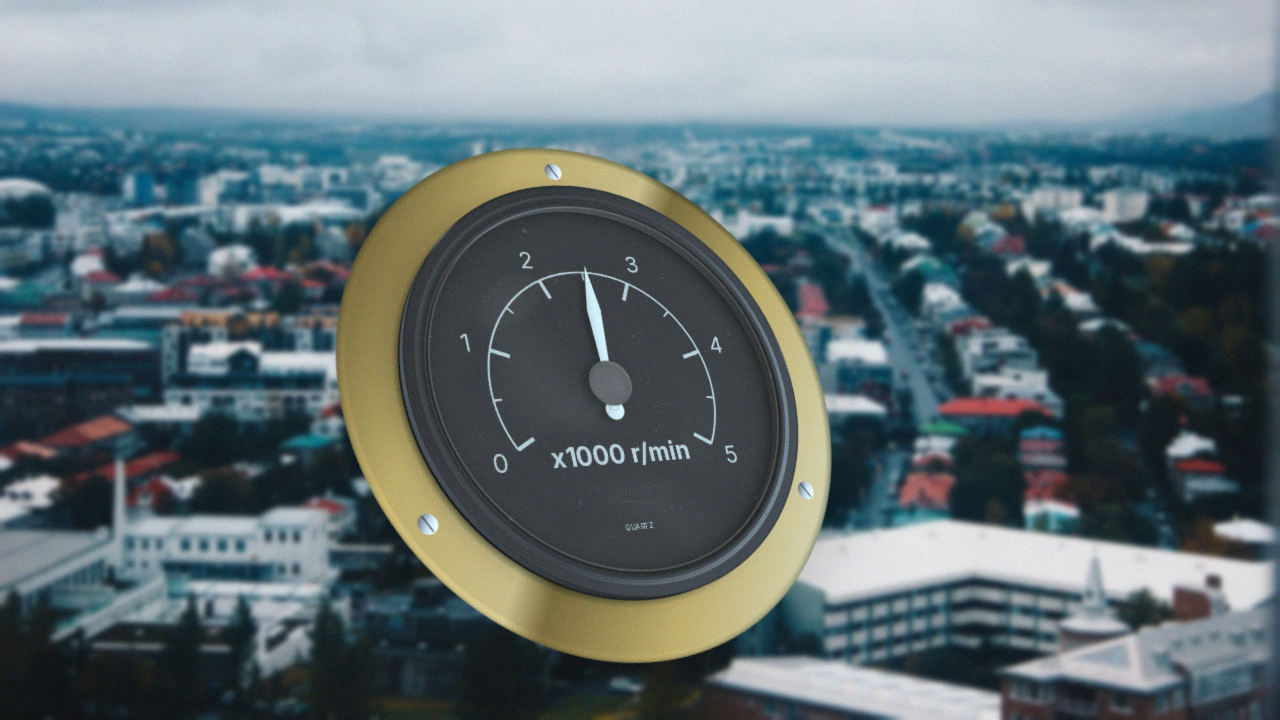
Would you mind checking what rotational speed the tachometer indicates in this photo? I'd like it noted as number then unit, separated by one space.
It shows 2500 rpm
